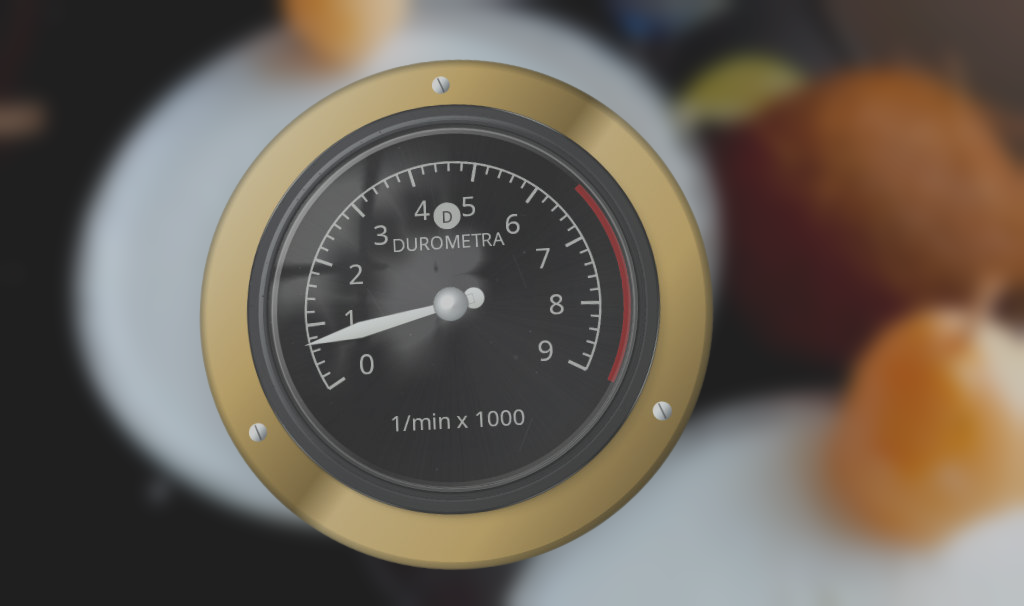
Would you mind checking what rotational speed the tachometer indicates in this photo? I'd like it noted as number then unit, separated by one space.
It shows 700 rpm
